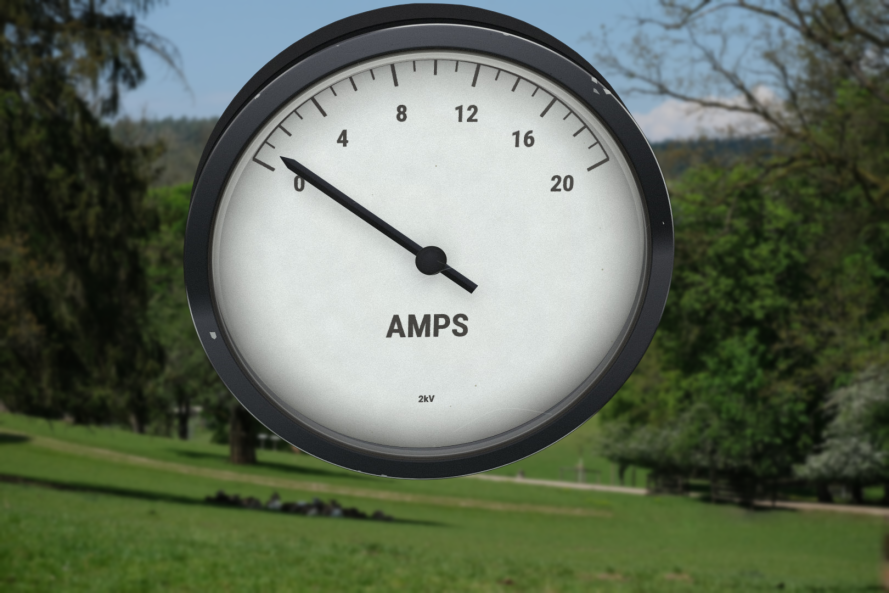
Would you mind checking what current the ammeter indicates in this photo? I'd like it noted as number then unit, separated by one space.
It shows 1 A
